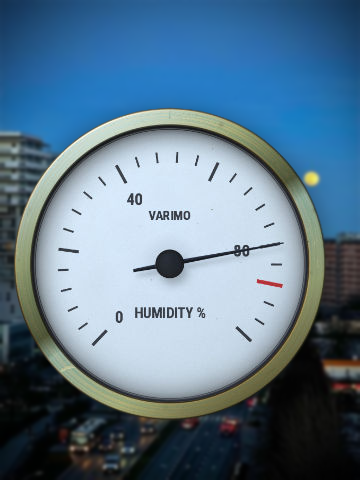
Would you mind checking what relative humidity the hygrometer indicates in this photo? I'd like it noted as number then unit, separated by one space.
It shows 80 %
